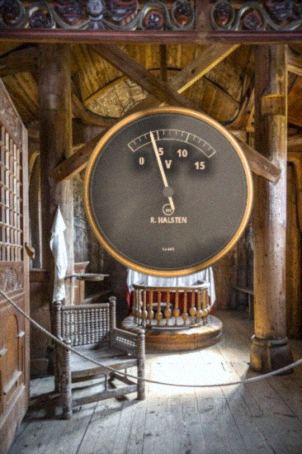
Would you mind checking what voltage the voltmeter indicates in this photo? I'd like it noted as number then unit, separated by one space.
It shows 4 V
